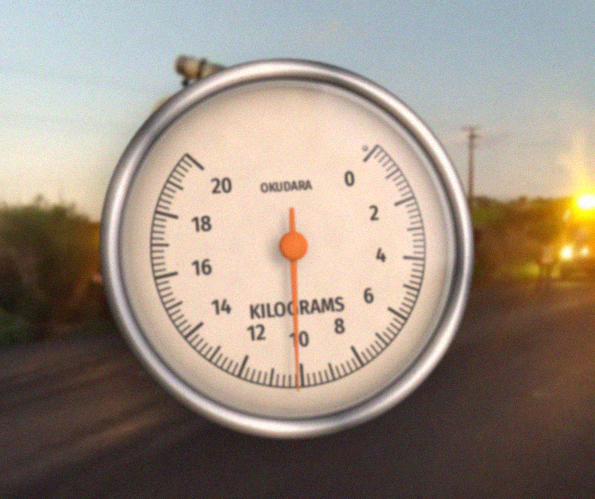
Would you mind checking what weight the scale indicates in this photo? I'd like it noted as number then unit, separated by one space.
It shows 10.2 kg
